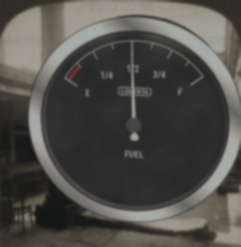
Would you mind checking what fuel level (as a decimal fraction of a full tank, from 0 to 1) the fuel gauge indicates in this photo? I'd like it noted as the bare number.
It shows 0.5
